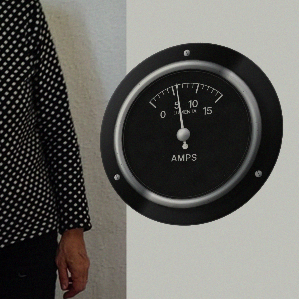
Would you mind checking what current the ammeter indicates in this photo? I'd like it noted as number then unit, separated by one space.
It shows 6 A
